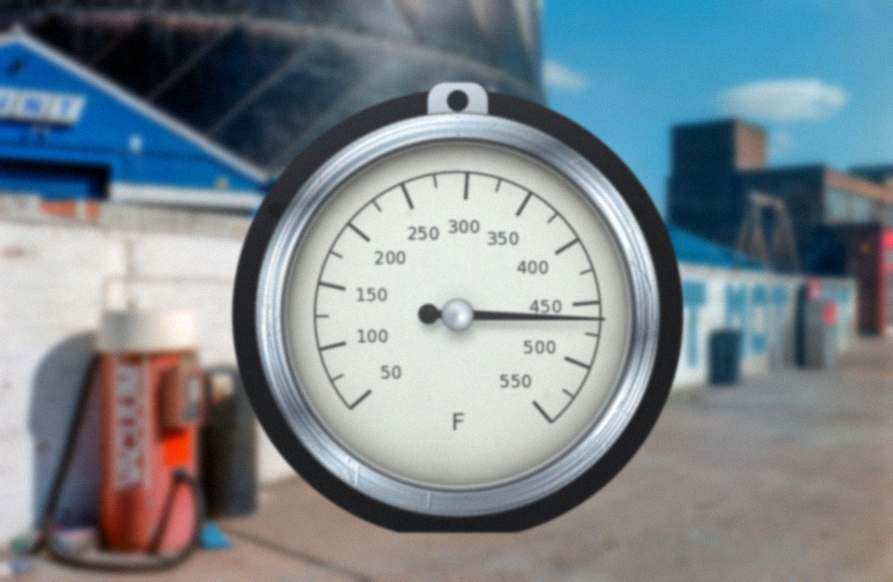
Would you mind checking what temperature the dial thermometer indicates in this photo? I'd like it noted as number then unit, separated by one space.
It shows 462.5 °F
